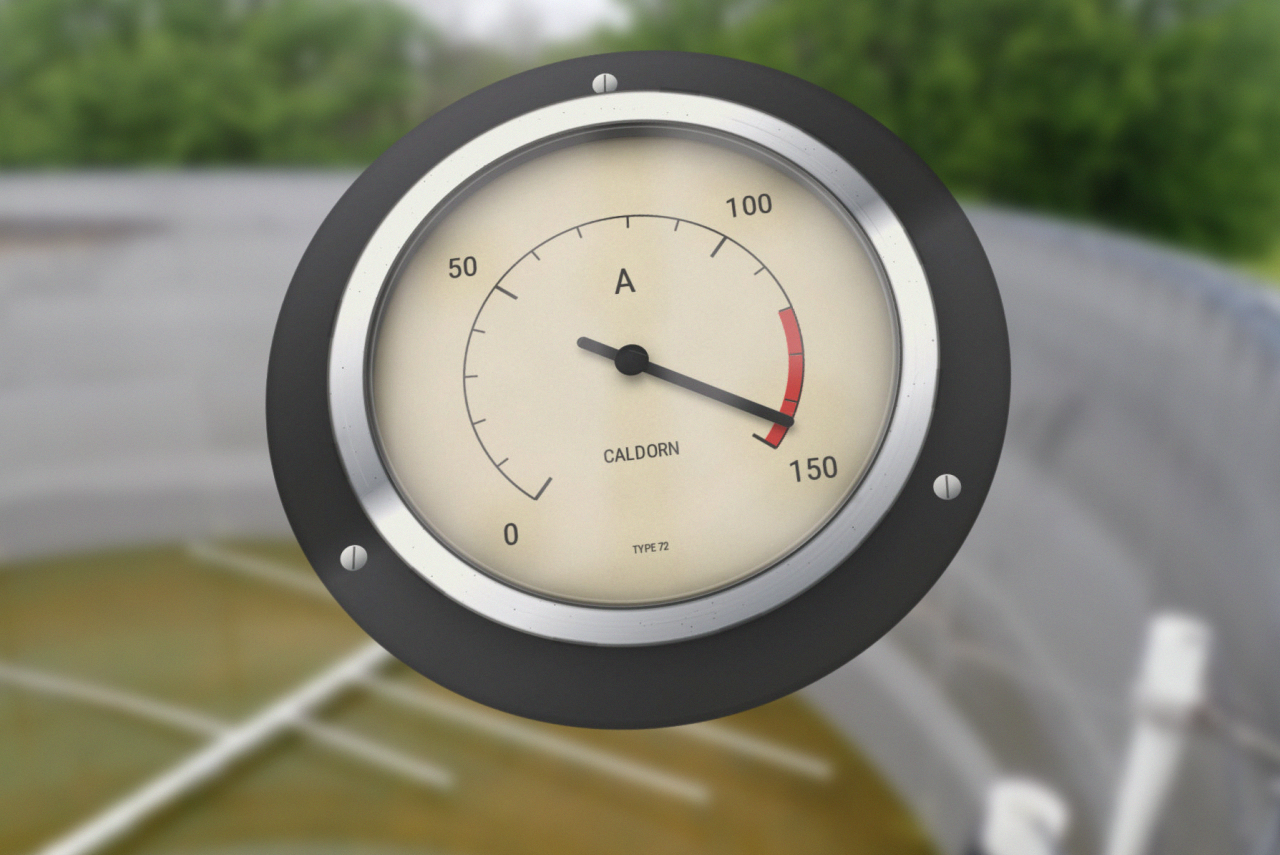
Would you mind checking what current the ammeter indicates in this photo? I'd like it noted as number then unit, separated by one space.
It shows 145 A
